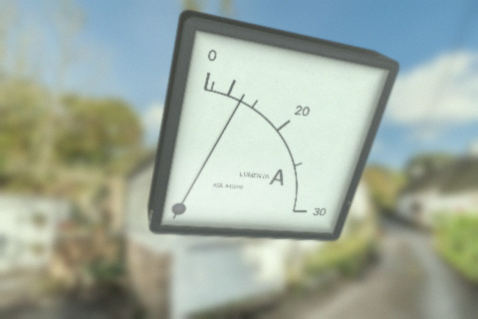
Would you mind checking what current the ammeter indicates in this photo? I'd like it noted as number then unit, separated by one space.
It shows 12.5 A
